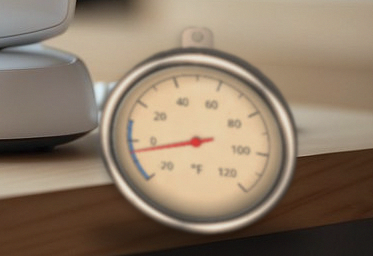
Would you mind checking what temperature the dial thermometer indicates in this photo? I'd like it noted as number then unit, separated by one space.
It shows -5 °F
